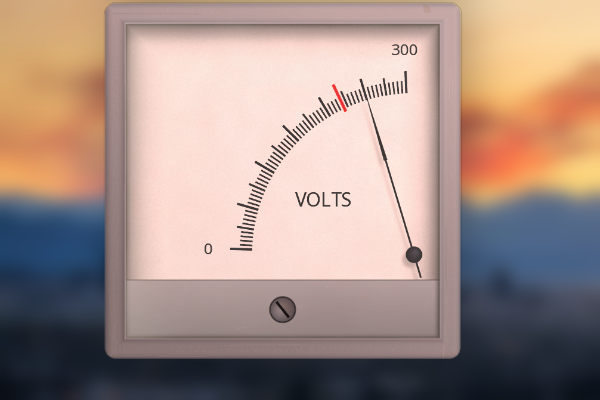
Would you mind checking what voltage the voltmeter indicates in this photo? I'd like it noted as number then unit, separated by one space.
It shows 250 V
